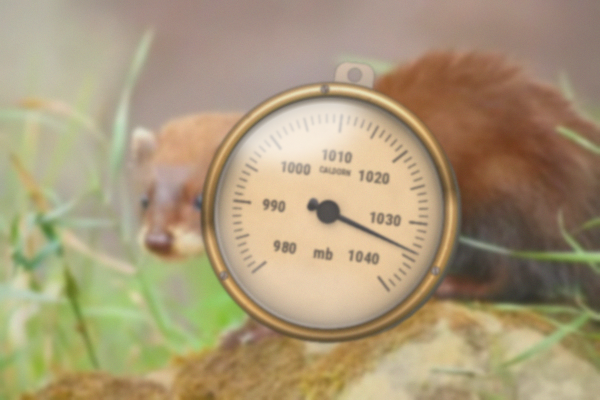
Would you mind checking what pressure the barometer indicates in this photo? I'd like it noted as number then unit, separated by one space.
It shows 1034 mbar
